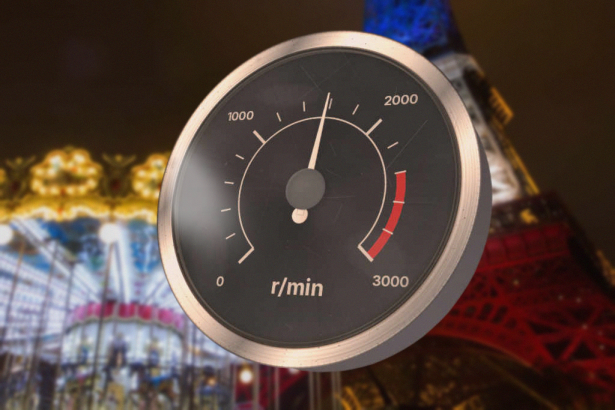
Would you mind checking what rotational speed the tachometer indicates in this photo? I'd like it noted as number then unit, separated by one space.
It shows 1600 rpm
